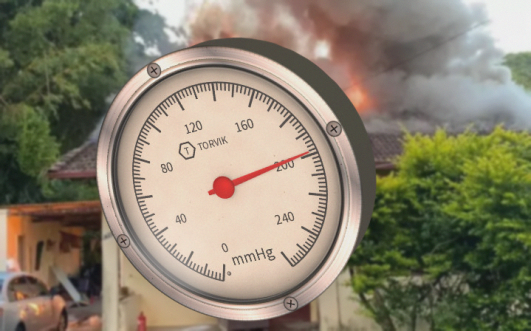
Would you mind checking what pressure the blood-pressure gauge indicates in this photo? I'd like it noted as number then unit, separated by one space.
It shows 198 mmHg
